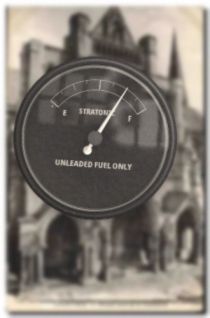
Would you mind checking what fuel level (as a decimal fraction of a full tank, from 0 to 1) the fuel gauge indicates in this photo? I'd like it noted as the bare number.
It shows 0.75
